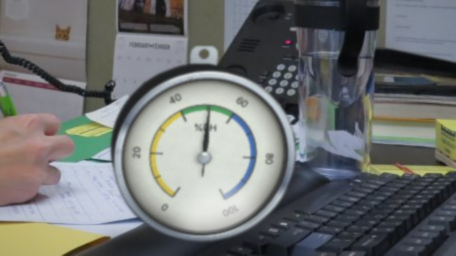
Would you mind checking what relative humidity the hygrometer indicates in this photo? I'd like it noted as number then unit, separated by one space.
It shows 50 %
